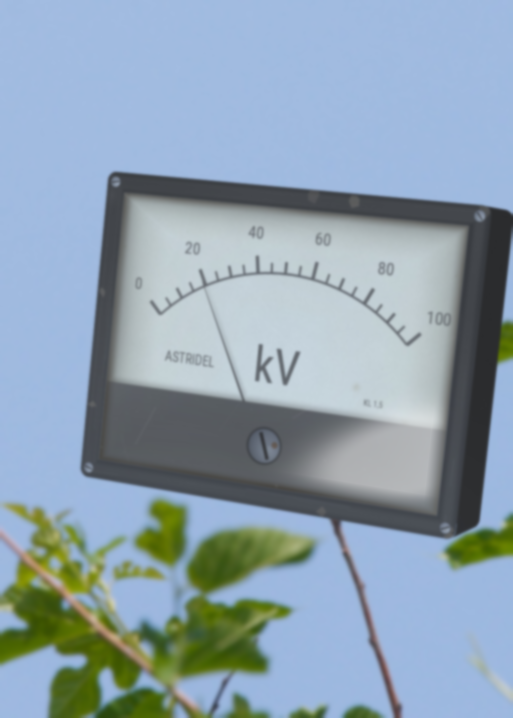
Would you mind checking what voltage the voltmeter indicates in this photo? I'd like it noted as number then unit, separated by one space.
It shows 20 kV
